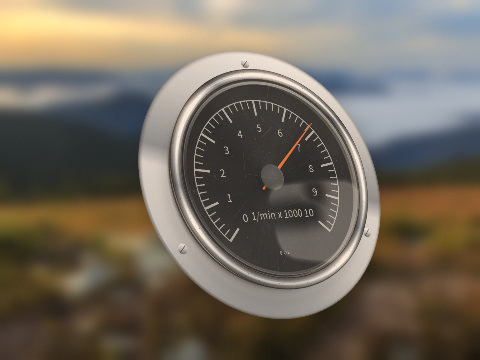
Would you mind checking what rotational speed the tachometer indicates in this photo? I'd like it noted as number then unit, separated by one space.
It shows 6800 rpm
